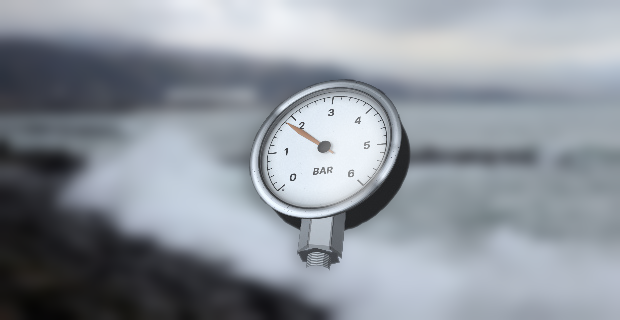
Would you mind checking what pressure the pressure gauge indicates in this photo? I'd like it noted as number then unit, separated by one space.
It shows 1.8 bar
